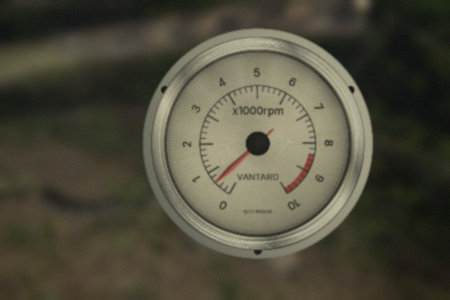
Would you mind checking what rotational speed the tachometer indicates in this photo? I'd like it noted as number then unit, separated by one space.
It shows 600 rpm
